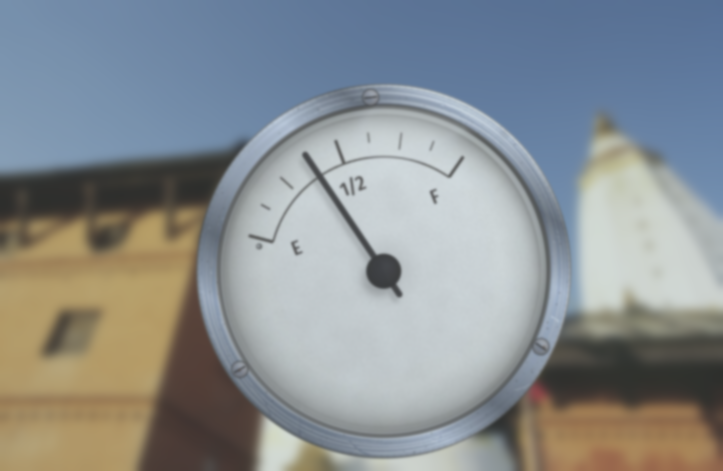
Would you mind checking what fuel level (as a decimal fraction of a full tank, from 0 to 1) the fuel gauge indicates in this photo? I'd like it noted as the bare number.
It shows 0.375
